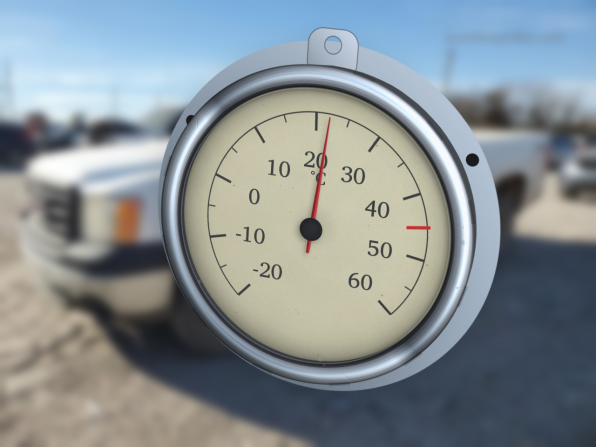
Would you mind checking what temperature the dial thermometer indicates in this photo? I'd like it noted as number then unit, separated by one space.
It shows 22.5 °C
